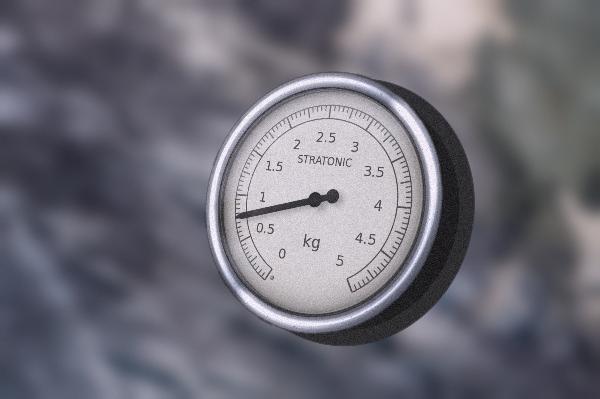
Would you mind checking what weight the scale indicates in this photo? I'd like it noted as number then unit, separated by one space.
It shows 0.75 kg
